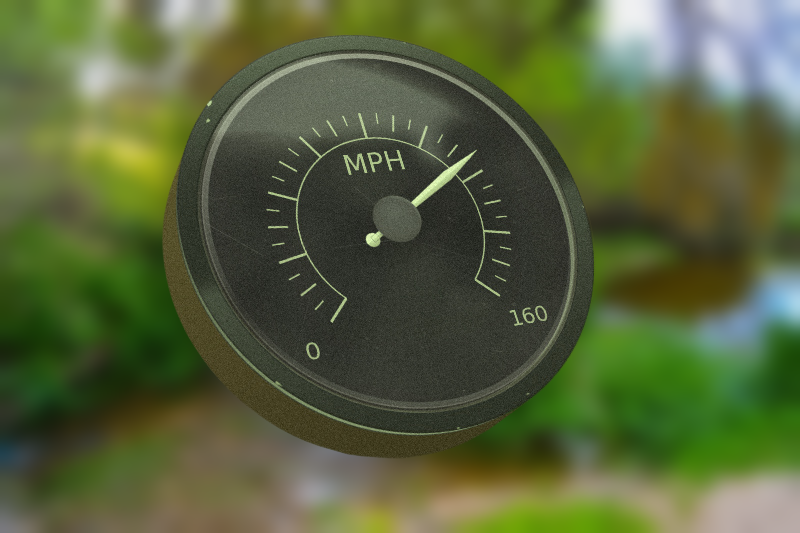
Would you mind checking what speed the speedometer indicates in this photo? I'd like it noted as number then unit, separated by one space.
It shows 115 mph
